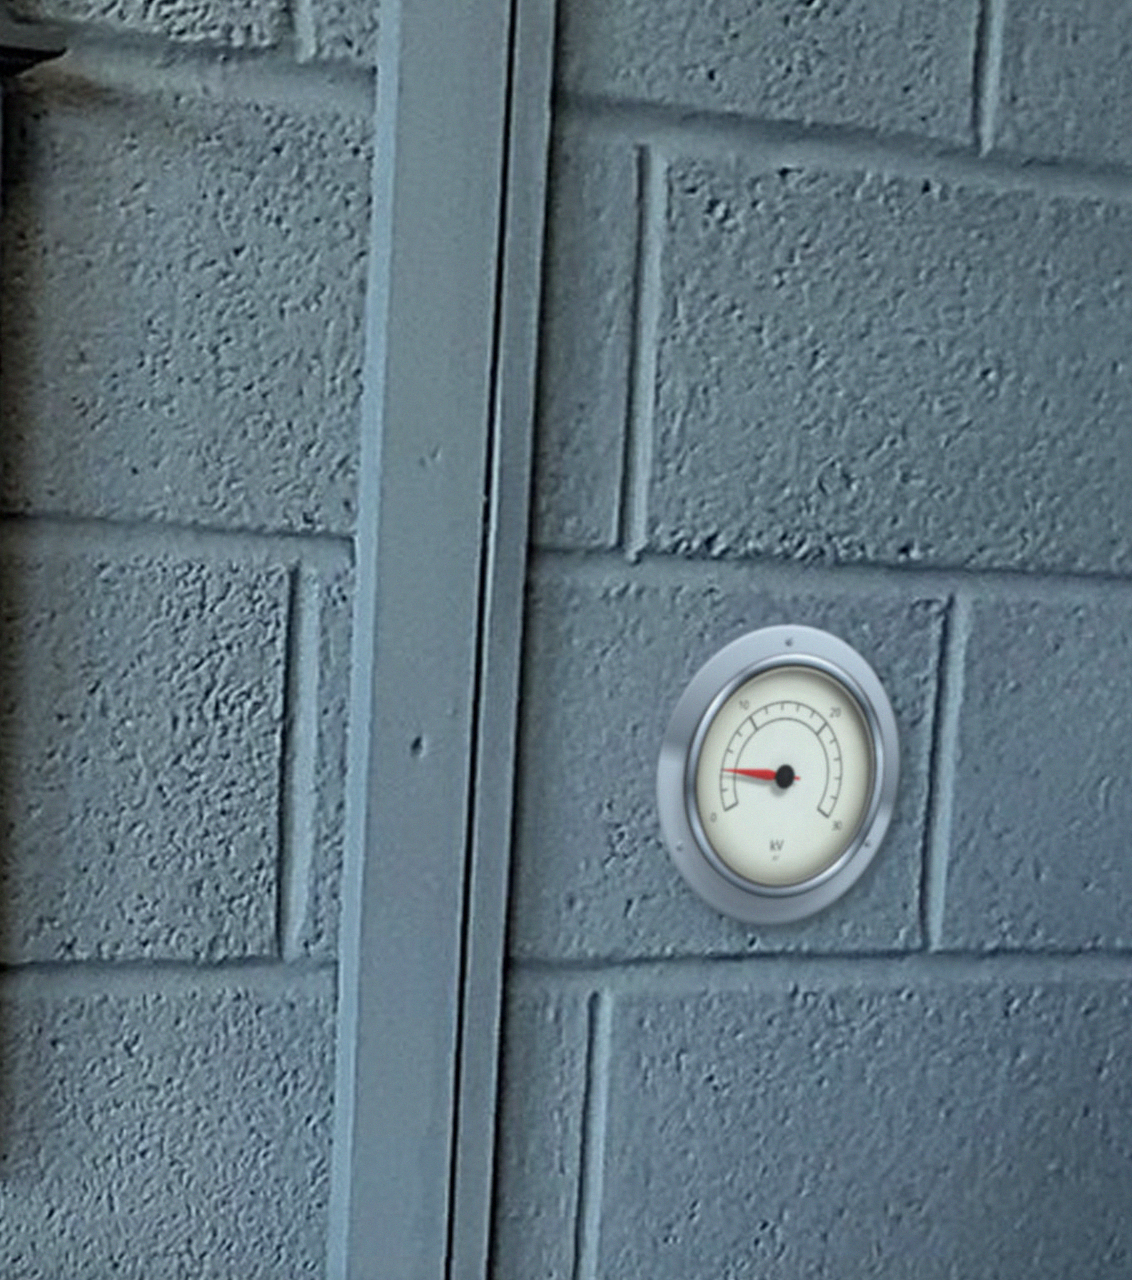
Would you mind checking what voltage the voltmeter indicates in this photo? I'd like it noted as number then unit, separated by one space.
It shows 4 kV
